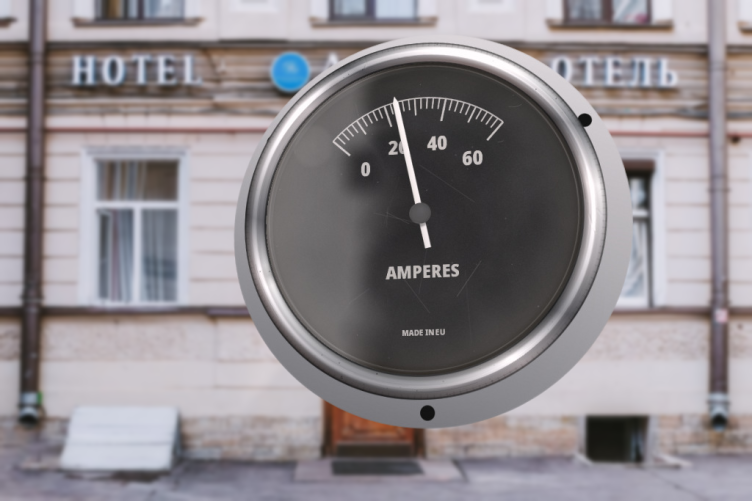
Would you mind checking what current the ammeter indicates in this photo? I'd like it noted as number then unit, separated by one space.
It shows 24 A
